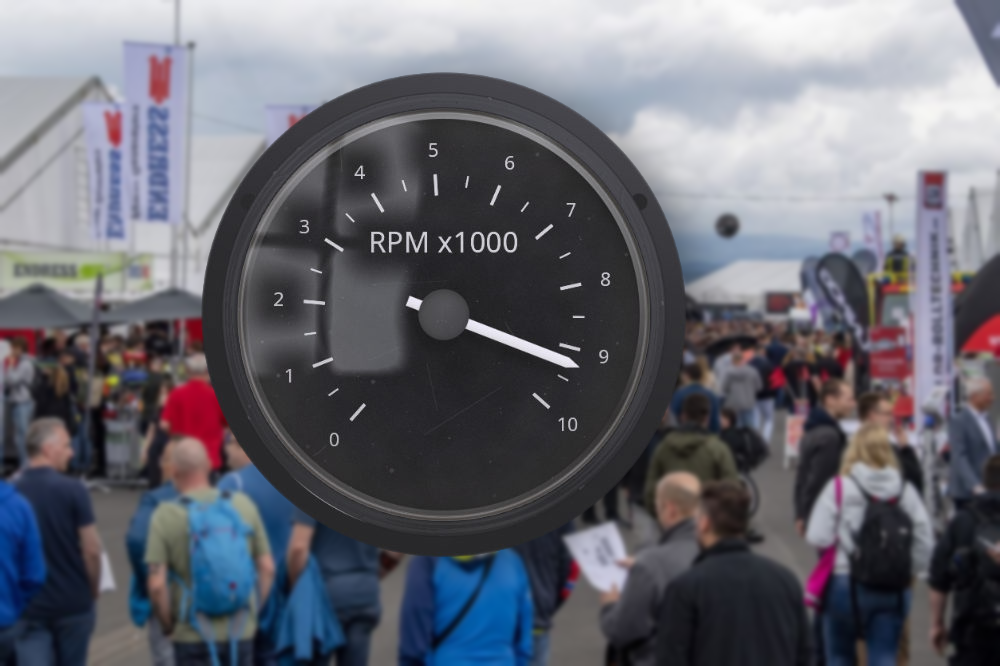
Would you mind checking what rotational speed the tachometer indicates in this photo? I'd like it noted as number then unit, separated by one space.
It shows 9250 rpm
